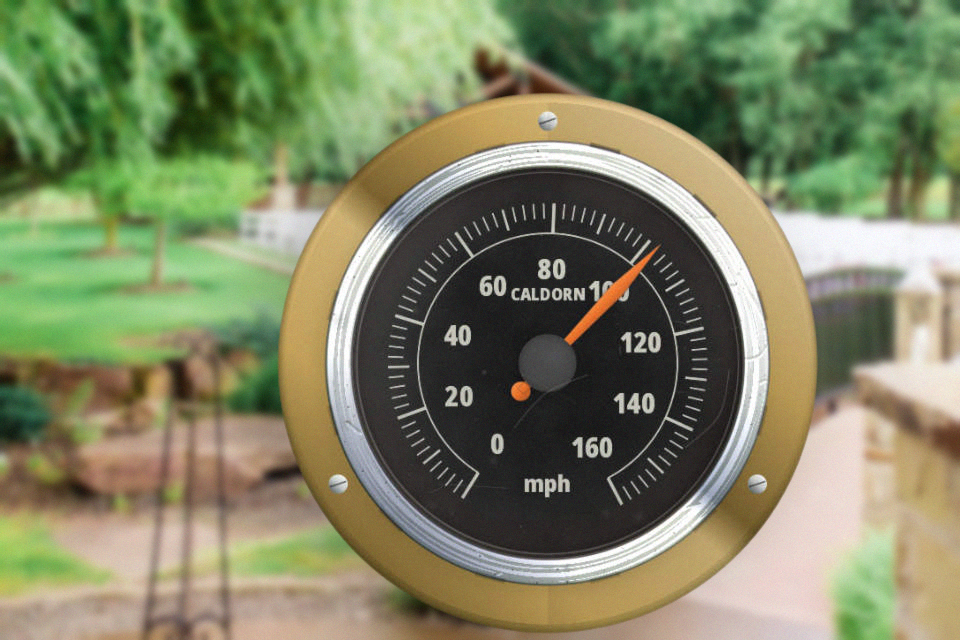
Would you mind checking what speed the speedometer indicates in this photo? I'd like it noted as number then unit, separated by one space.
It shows 102 mph
